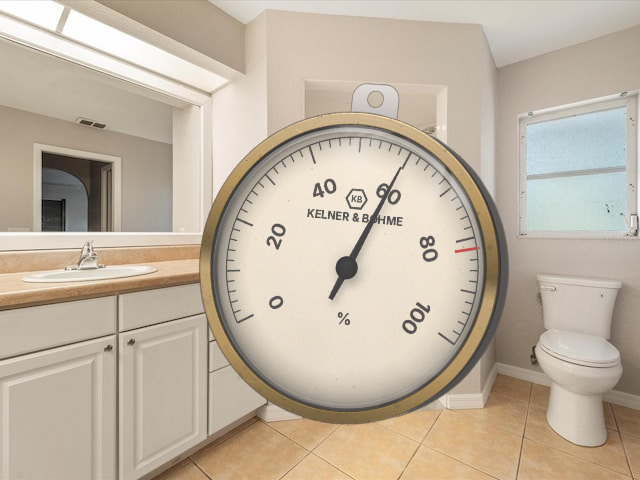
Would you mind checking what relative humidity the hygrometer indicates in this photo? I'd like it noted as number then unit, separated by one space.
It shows 60 %
